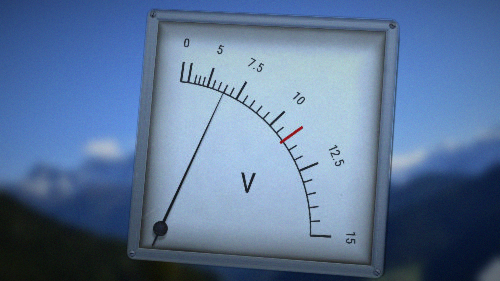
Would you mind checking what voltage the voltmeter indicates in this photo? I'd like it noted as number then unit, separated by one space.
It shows 6.5 V
